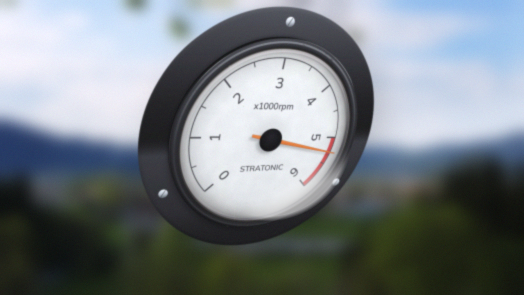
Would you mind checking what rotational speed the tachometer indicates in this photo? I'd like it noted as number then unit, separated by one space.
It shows 5250 rpm
